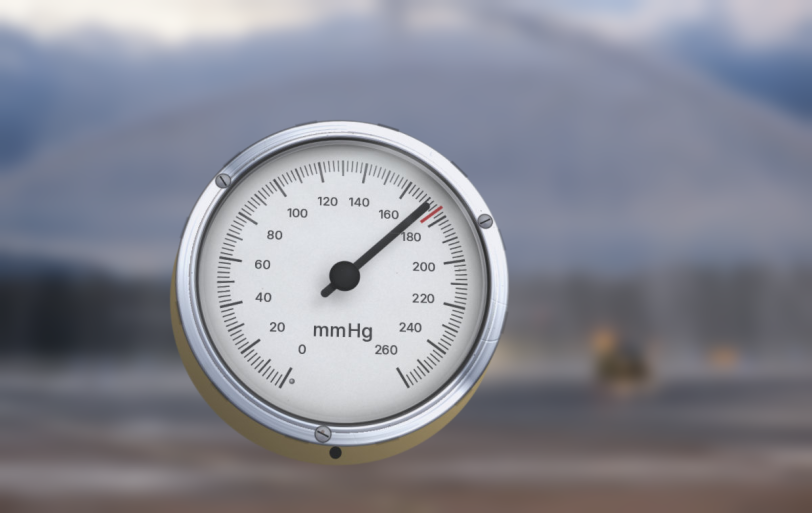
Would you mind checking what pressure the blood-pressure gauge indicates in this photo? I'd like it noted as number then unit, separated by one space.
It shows 172 mmHg
